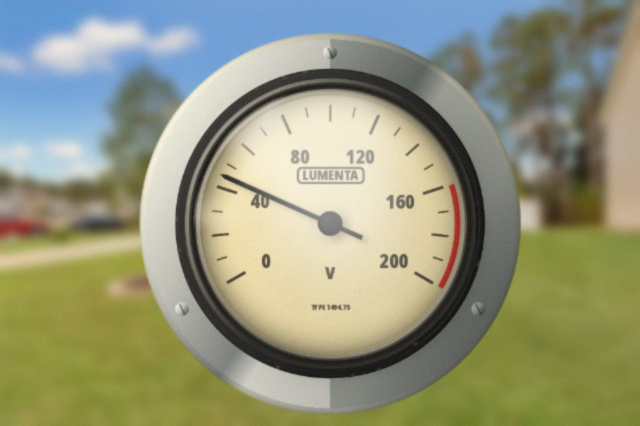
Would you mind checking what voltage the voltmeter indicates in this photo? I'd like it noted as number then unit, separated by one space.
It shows 45 V
